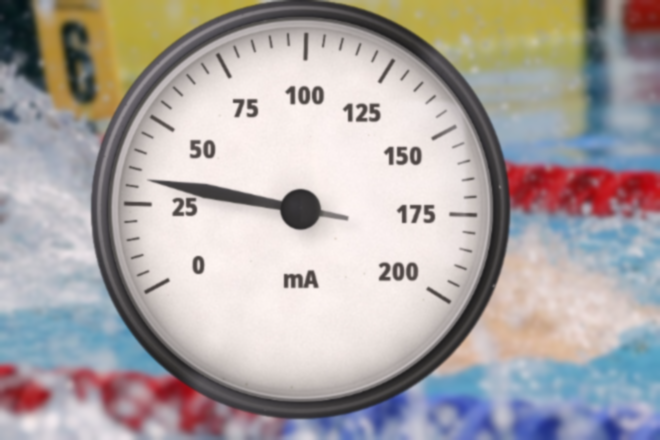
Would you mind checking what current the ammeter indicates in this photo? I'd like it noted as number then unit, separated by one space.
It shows 32.5 mA
